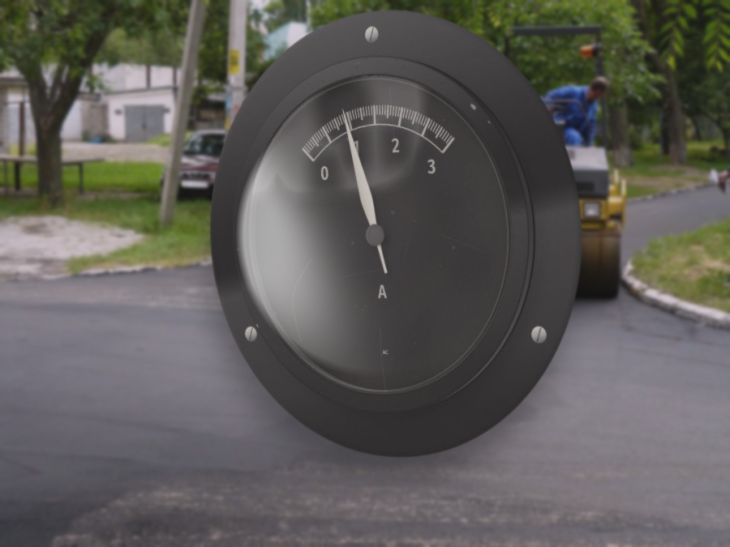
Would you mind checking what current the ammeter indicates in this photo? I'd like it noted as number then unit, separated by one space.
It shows 1 A
